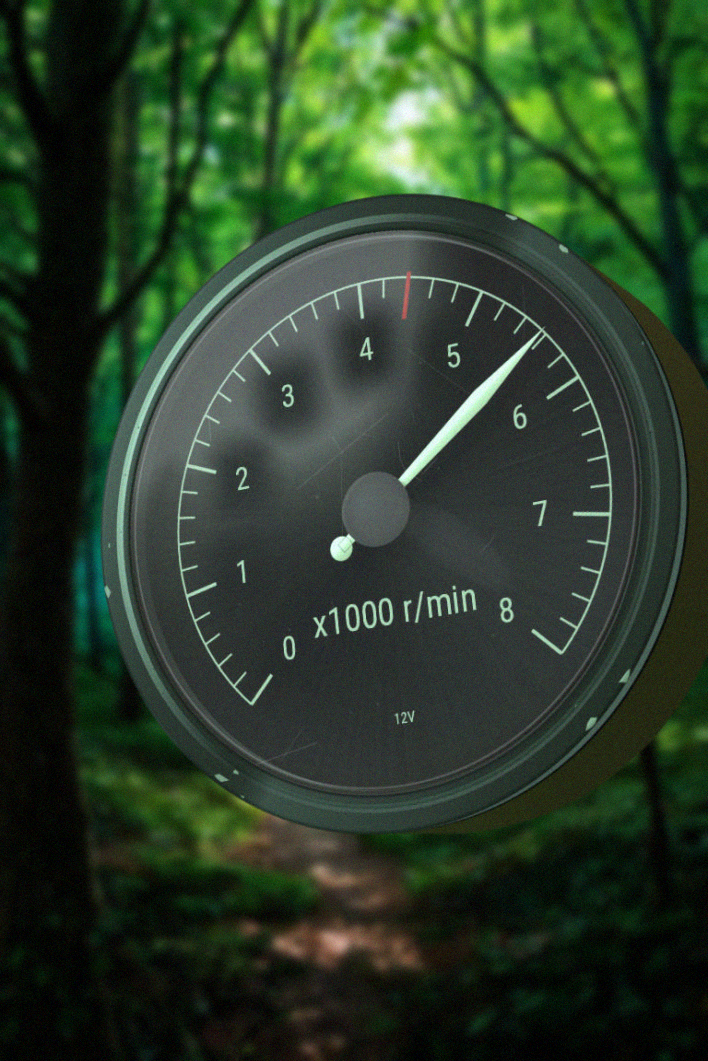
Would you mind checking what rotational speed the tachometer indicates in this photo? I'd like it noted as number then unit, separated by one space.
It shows 5600 rpm
